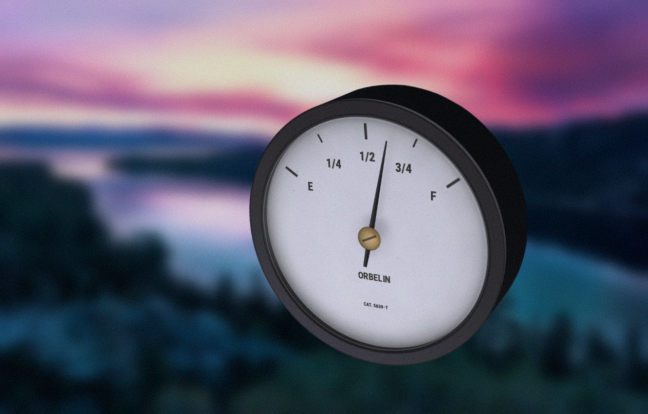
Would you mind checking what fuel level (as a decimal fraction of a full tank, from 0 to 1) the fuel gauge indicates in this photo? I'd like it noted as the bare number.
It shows 0.625
